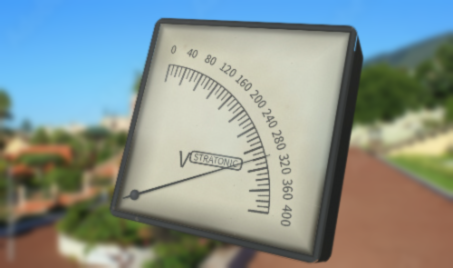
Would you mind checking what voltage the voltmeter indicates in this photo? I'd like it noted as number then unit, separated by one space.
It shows 300 V
